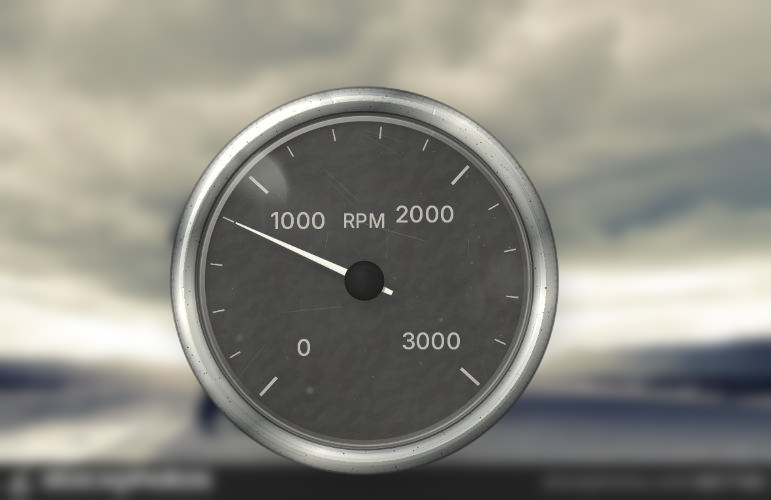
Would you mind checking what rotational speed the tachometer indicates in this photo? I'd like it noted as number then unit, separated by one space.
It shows 800 rpm
